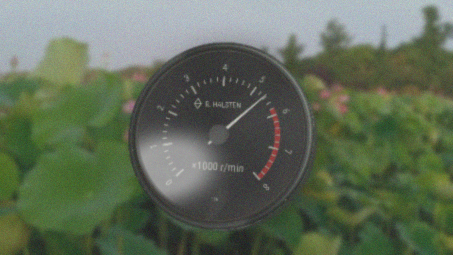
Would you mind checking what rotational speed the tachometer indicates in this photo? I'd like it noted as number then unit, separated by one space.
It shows 5400 rpm
